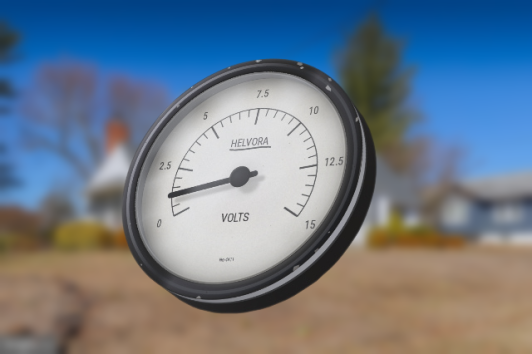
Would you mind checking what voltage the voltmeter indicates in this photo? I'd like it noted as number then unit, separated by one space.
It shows 1 V
